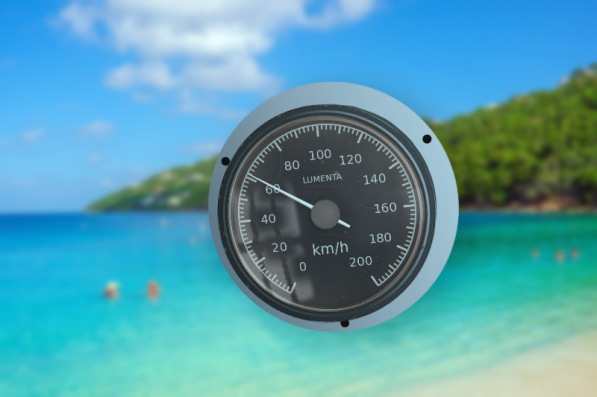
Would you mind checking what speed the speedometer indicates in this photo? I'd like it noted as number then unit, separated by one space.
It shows 62 km/h
